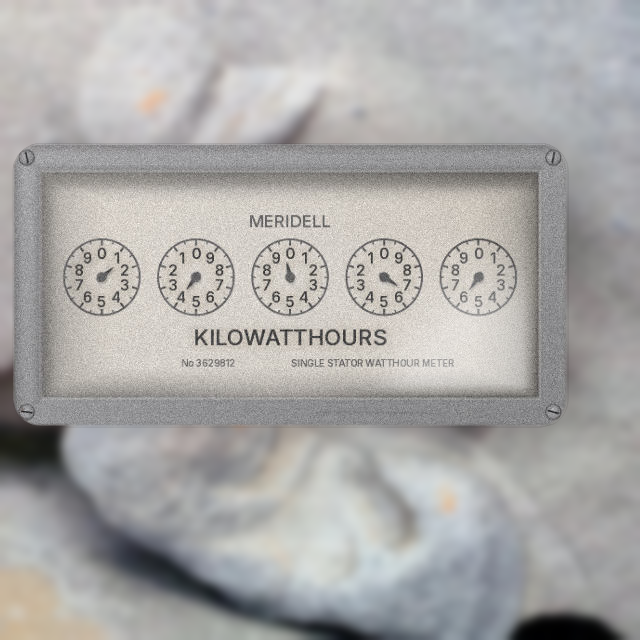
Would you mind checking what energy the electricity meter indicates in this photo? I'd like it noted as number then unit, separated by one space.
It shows 13966 kWh
